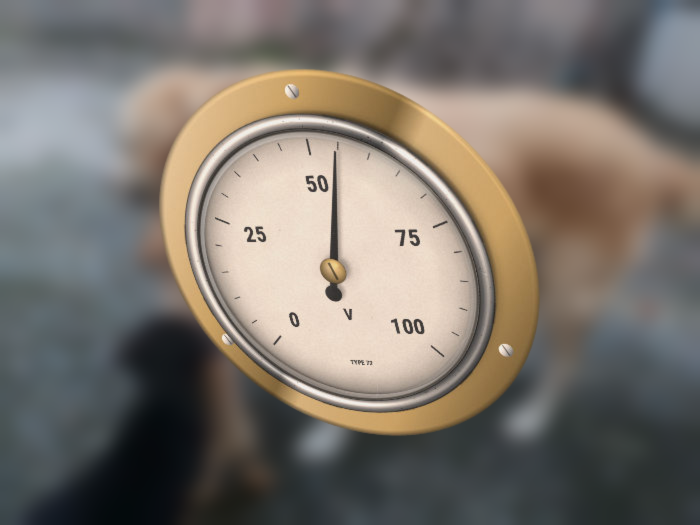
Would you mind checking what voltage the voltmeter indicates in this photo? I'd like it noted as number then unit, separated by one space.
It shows 55 V
